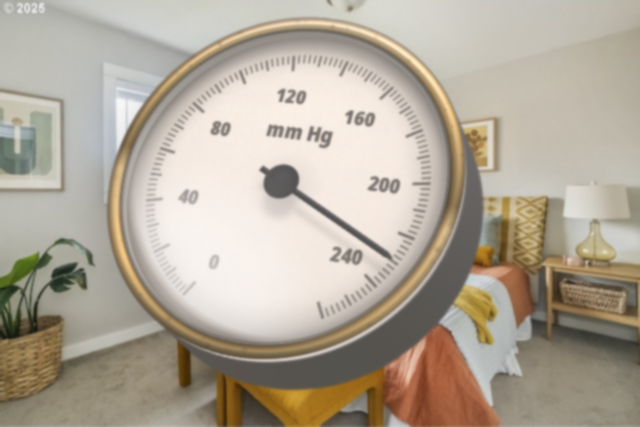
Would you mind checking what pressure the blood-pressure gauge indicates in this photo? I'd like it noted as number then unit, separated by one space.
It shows 230 mmHg
